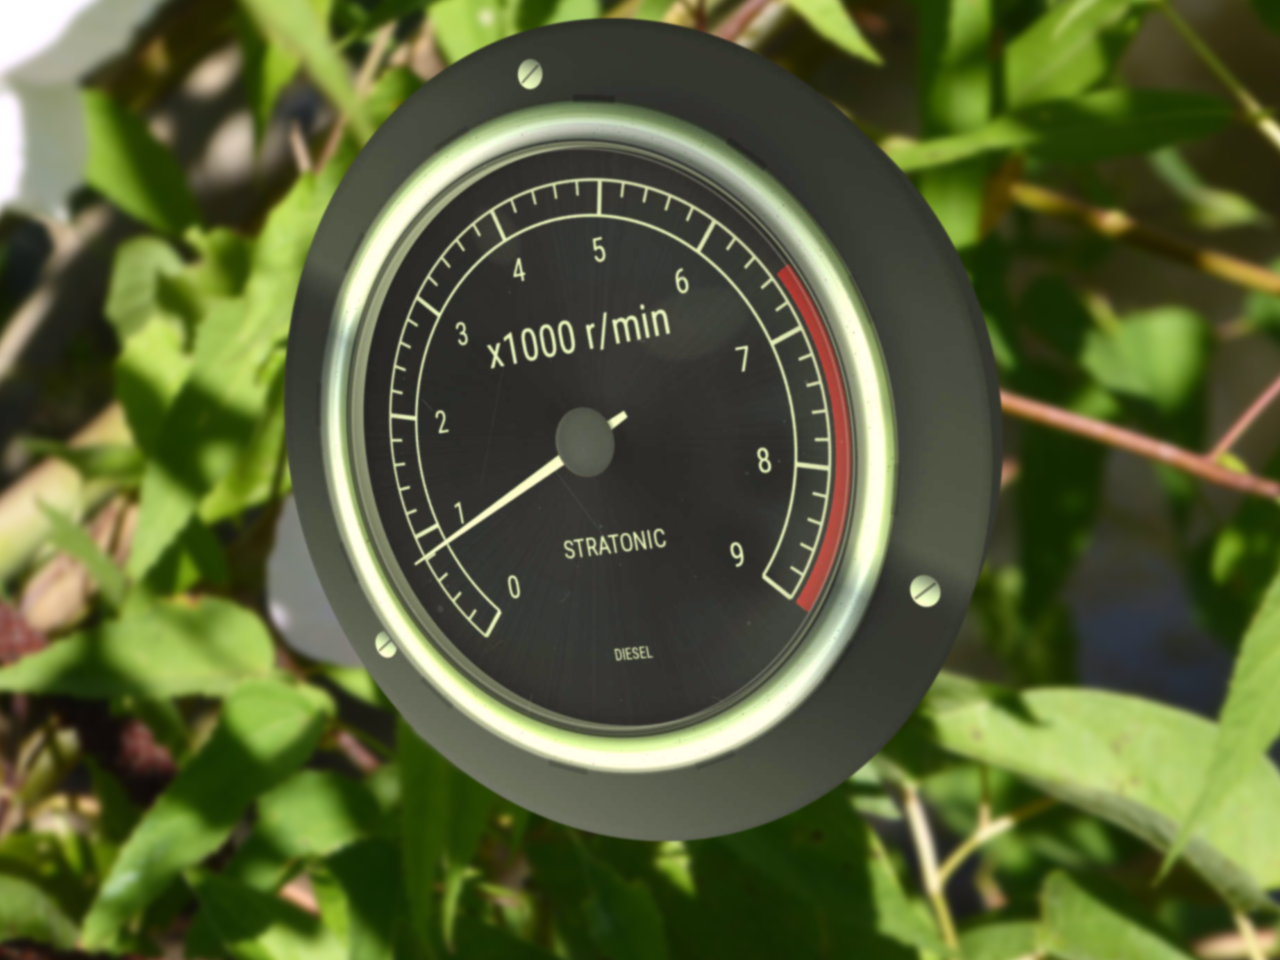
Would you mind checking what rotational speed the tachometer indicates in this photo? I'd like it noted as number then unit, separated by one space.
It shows 800 rpm
